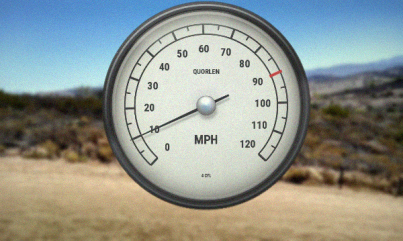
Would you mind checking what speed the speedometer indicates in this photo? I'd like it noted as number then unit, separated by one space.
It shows 10 mph
